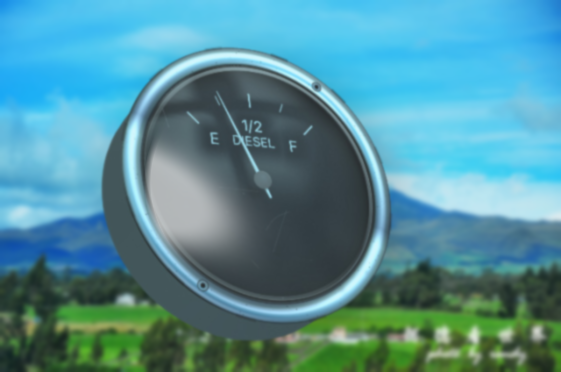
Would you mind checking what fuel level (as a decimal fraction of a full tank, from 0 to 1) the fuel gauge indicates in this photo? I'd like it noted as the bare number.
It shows 0.25
